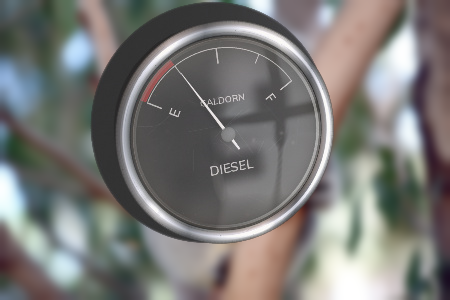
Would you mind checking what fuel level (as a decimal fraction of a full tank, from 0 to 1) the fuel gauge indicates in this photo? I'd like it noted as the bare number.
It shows 0.25
